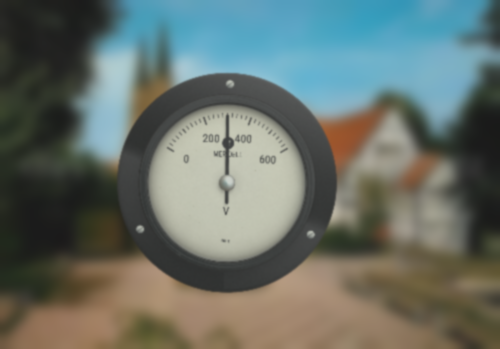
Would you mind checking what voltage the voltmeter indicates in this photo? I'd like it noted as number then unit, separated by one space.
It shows 300 V
